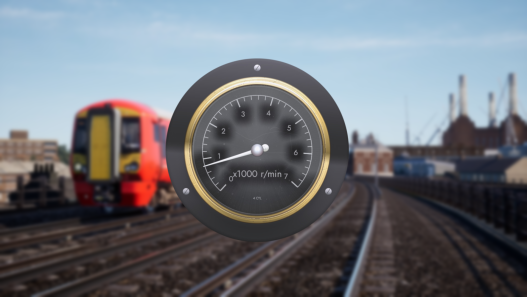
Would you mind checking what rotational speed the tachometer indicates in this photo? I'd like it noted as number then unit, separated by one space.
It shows 800 rpm
